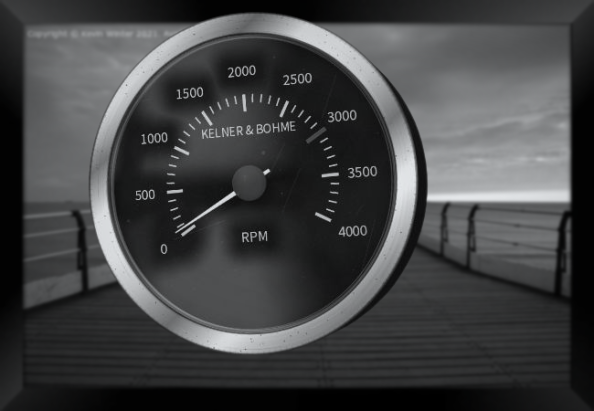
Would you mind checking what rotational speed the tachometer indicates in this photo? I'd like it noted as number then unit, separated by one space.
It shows 50 rpm
